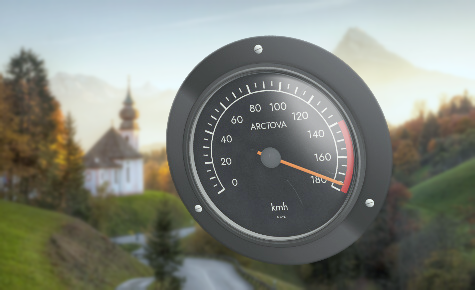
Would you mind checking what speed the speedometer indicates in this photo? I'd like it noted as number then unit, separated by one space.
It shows 175 km/h
